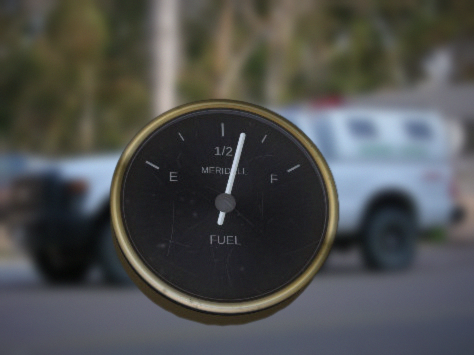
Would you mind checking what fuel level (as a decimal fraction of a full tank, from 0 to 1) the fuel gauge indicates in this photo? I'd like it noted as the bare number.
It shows 0.625
